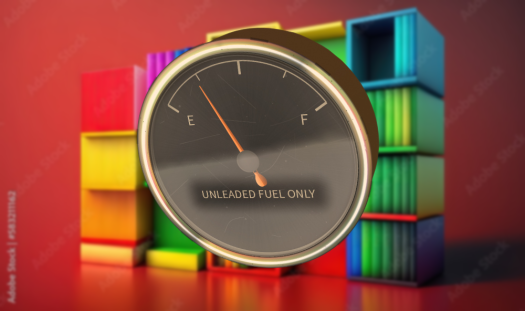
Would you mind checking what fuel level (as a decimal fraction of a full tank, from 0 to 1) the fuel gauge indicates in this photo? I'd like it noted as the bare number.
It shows 0.25
